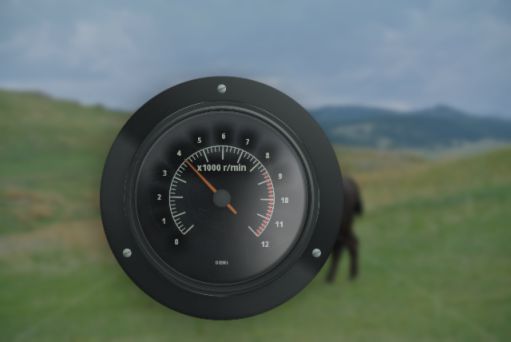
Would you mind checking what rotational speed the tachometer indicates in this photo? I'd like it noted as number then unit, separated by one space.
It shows 4000 rpm
